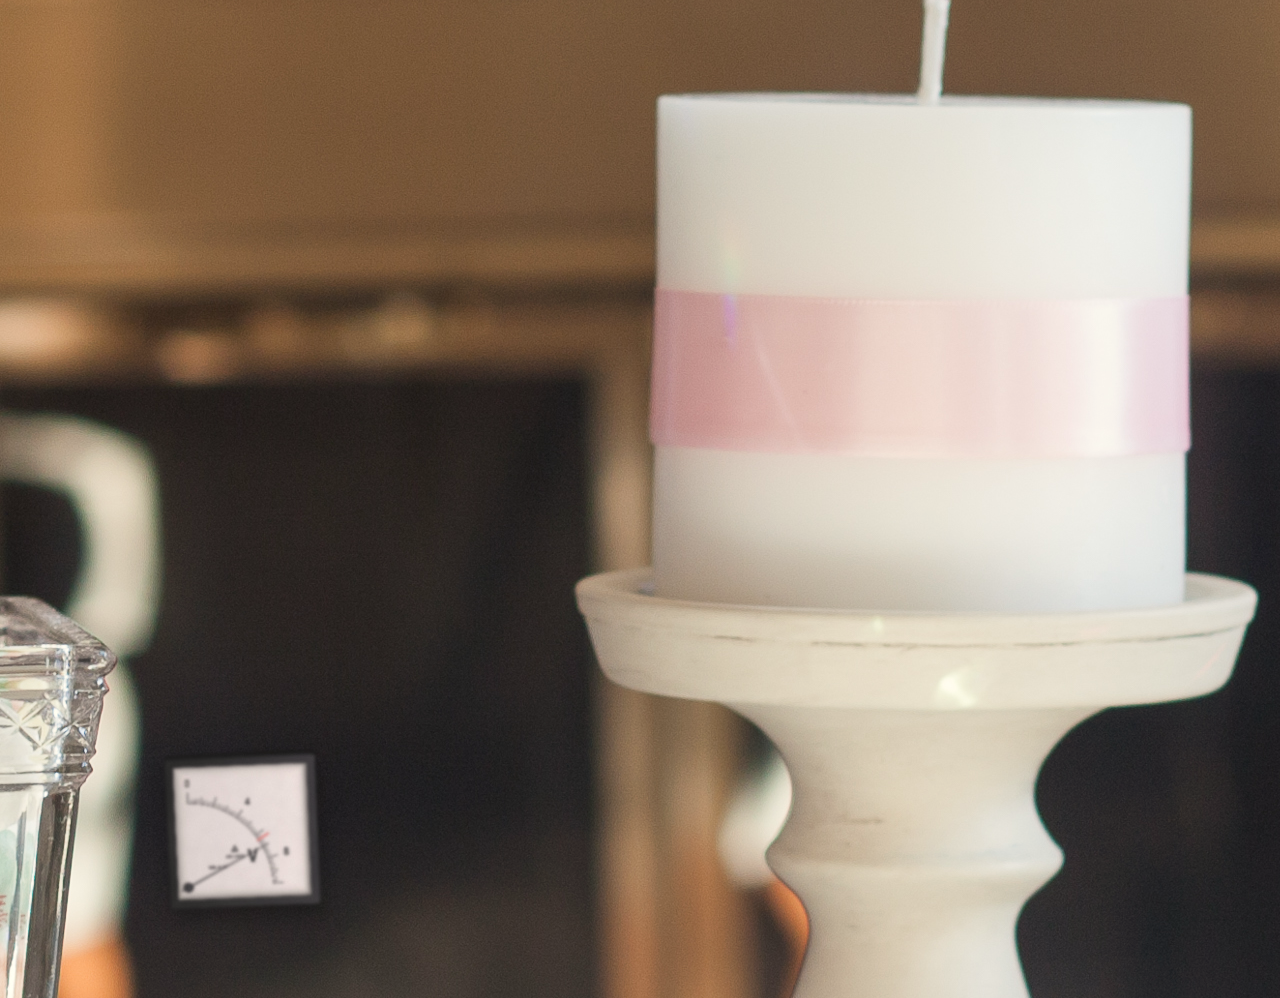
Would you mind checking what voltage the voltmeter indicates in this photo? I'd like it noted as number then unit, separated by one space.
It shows 7 V
